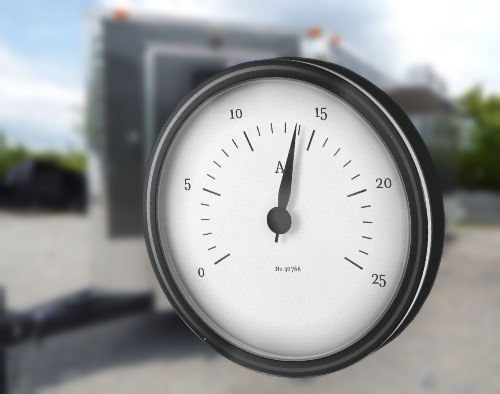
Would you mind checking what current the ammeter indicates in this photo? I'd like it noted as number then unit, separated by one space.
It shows 14 A
